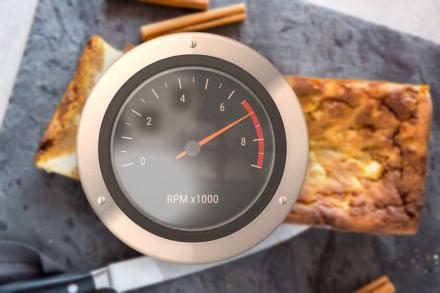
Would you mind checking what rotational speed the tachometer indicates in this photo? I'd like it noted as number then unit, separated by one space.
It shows 7000 rpm
